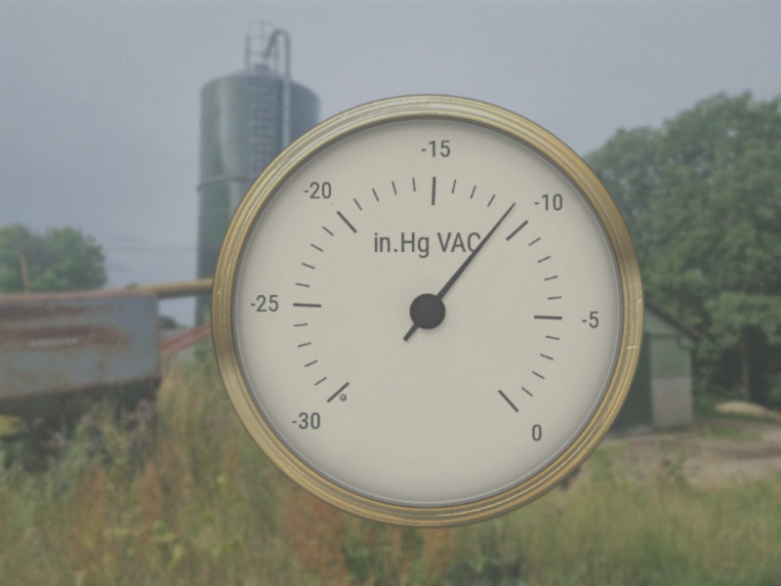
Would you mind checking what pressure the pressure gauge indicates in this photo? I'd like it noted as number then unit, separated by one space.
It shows -11 inHg
